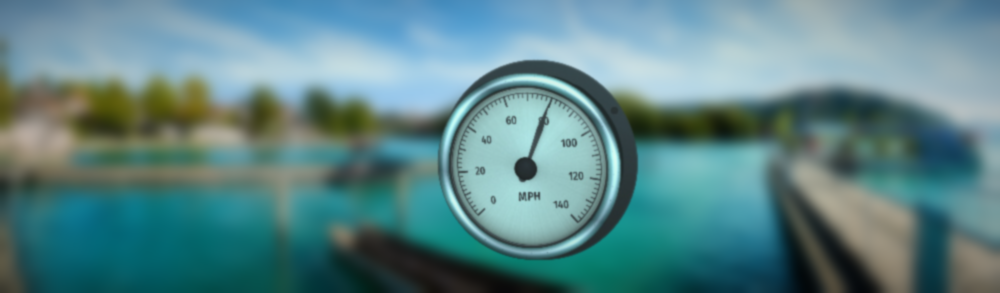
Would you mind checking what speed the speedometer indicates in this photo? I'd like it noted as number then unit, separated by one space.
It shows 80 mph
